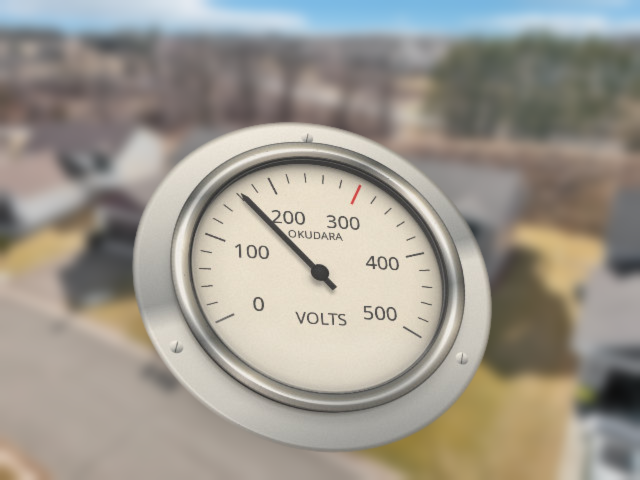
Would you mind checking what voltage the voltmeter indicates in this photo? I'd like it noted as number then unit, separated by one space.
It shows 160 V
